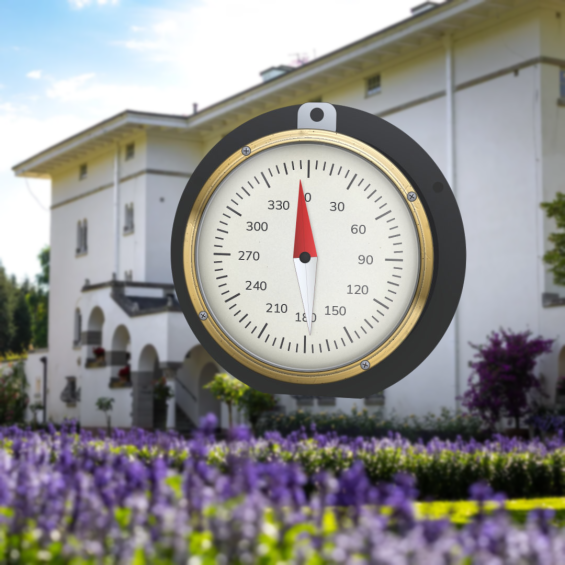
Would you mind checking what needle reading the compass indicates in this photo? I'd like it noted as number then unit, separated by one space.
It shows 355 °
